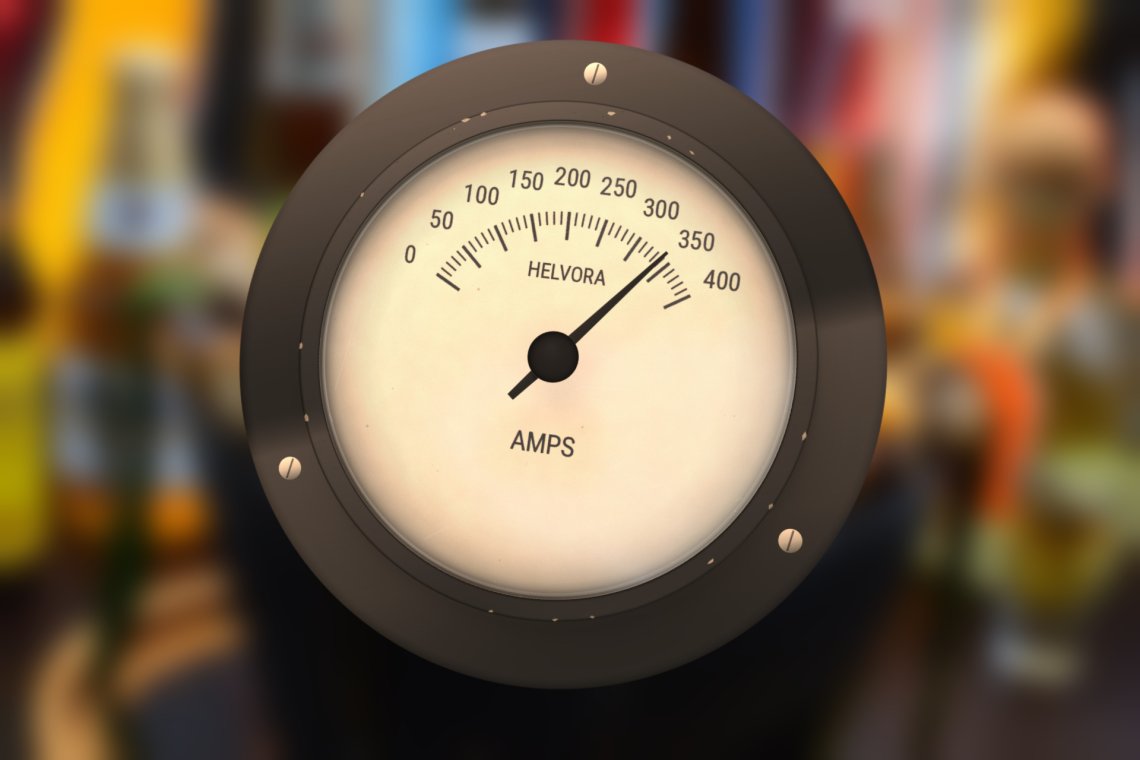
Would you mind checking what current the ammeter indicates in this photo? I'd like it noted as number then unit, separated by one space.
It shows 340 A
